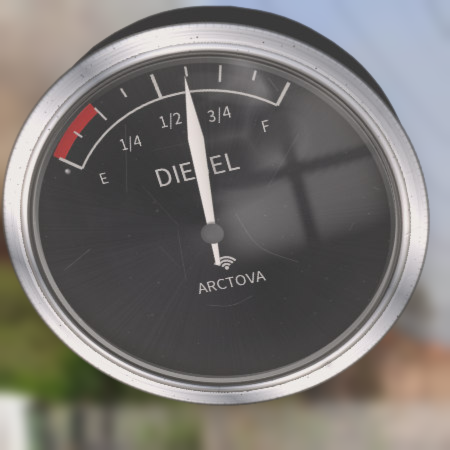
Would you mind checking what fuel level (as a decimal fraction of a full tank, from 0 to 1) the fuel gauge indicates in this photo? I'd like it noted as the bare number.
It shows 0.625
